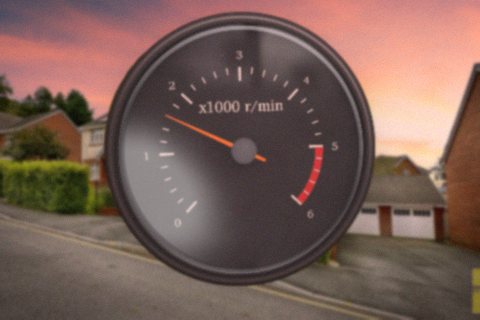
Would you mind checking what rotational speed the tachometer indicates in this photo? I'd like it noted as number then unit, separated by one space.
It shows 1600 rpm
